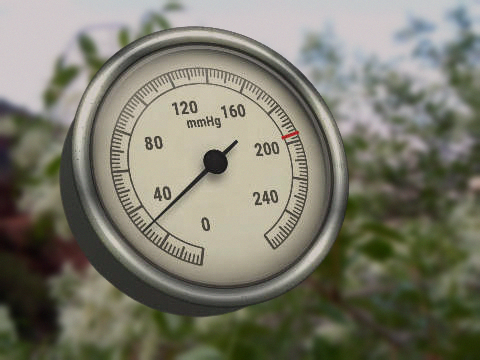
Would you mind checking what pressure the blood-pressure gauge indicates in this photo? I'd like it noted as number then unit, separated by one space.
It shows 30 mmHg
